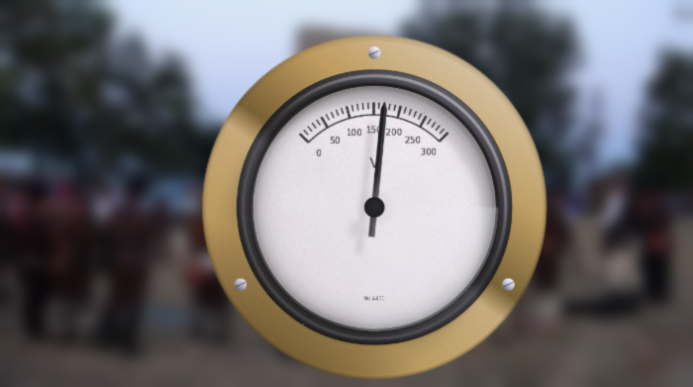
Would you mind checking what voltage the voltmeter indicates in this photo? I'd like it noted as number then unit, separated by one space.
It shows 170 V
